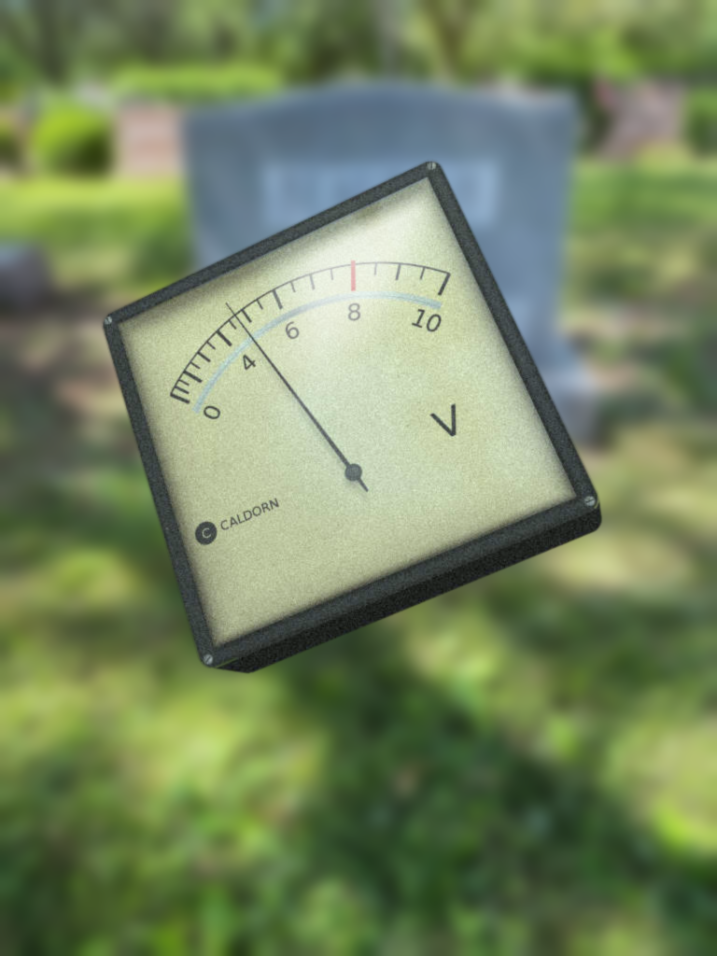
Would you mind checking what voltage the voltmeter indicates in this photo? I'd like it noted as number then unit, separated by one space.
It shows 4.75 V
